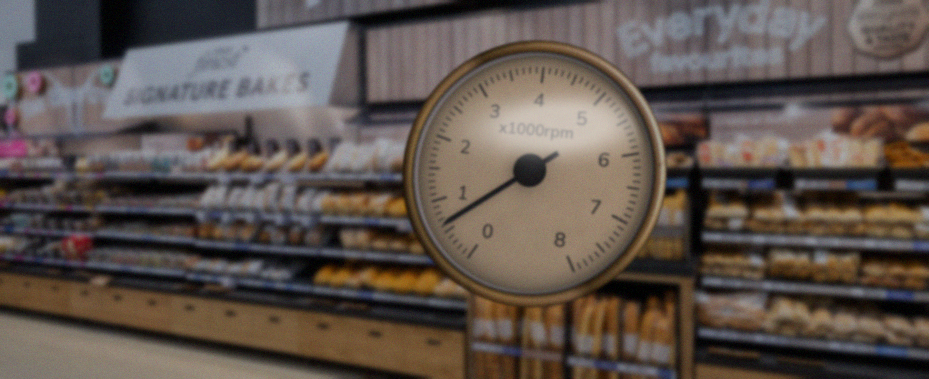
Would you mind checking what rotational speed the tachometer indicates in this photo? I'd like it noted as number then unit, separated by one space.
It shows 600 rpm
